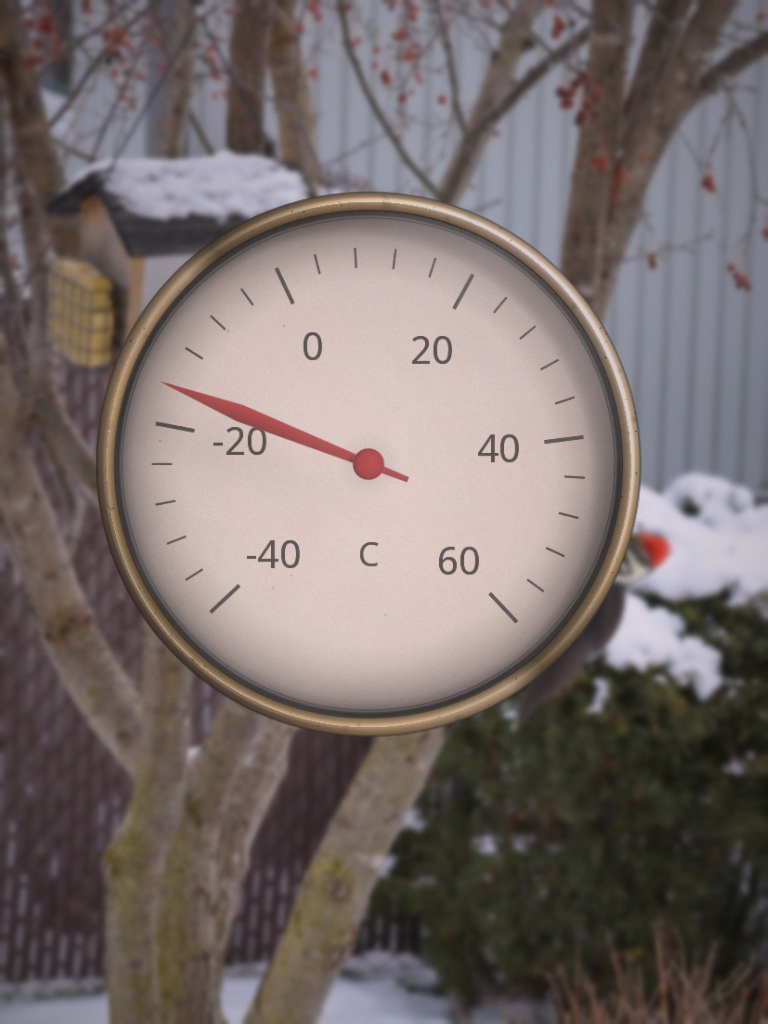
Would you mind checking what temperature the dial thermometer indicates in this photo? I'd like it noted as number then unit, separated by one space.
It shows -16 °C
